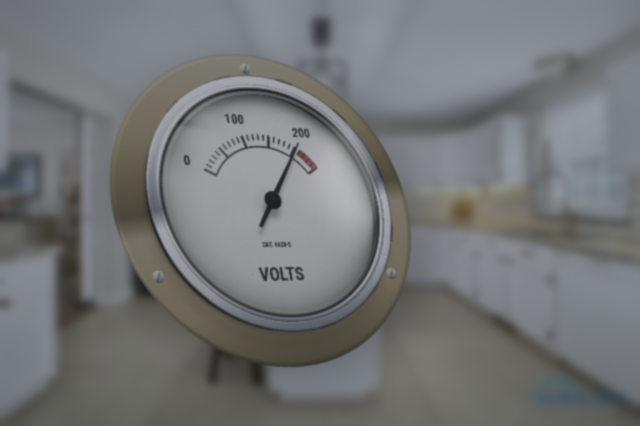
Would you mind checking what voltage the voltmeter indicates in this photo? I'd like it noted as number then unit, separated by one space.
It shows 200 V
